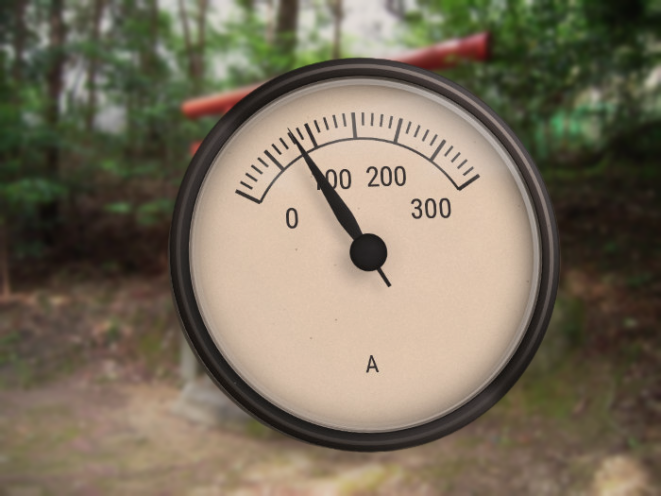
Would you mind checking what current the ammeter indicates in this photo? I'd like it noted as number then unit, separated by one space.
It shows 80 A
